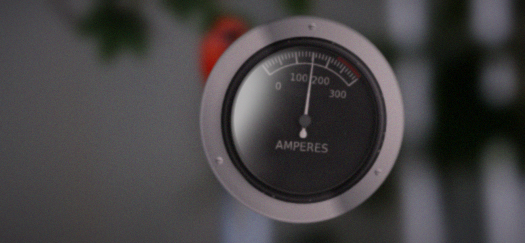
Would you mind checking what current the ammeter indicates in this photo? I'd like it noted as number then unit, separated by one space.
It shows 150 A
